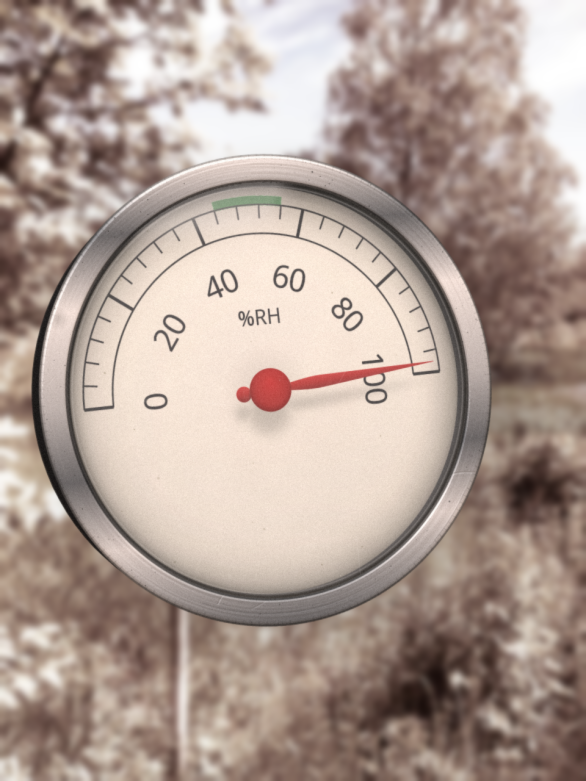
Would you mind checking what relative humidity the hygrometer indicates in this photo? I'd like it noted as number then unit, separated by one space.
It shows 98 %
